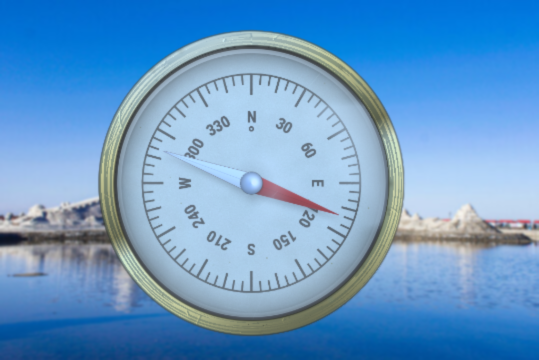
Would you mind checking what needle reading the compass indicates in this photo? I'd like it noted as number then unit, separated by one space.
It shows 110 °
